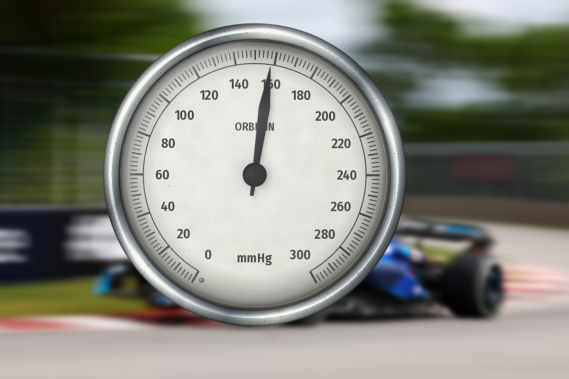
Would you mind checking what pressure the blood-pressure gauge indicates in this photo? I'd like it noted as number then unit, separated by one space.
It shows 158 mmHg
